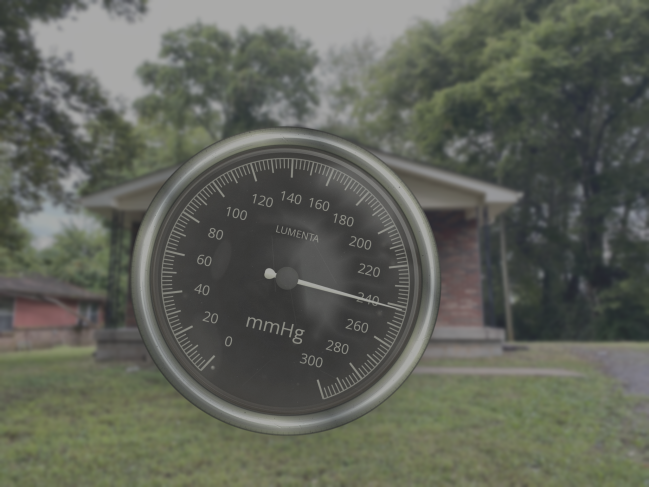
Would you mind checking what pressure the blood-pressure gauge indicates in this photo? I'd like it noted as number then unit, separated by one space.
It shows 242 mmHg
